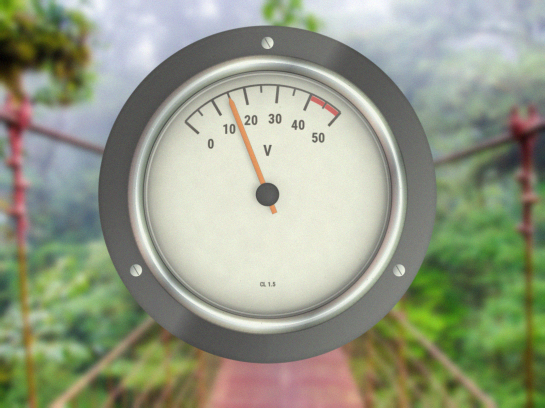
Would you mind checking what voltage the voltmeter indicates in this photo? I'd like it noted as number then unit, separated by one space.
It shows 15 V
